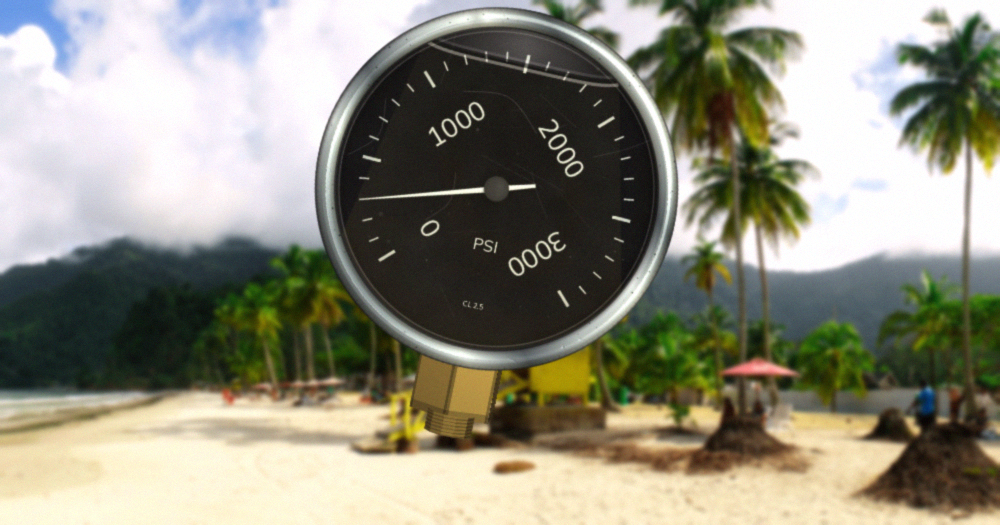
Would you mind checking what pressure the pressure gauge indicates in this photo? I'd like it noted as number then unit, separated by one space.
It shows 300 psi
